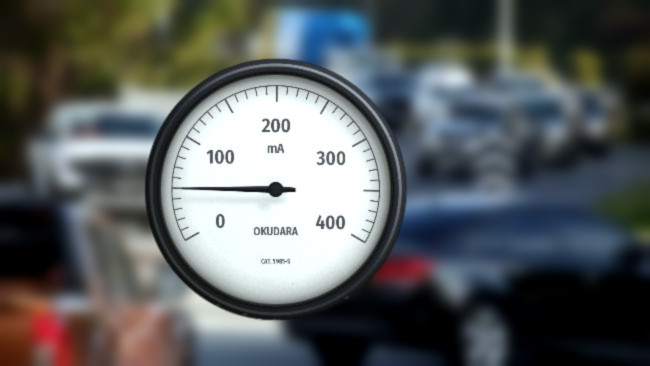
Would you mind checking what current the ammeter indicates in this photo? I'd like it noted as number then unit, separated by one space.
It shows 50 mA
